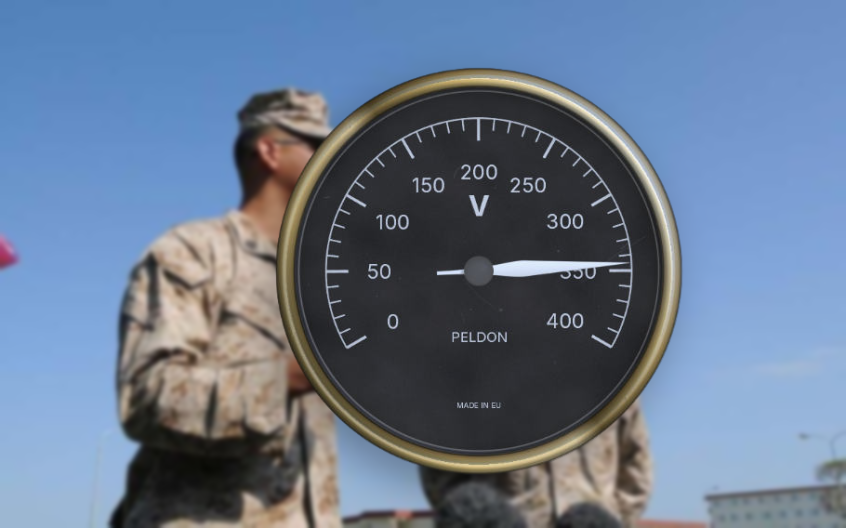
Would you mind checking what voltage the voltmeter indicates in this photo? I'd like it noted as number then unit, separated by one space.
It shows 345 V
